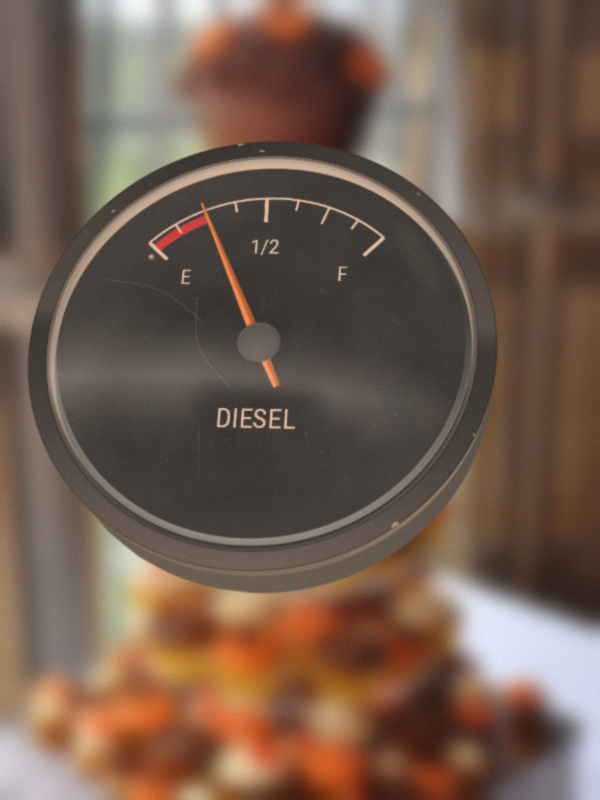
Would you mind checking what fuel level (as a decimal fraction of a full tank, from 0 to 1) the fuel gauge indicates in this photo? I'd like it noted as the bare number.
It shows 0.25
